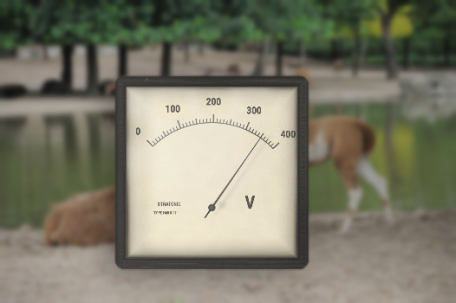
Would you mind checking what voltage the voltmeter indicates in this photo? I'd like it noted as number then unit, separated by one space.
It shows 350 V
